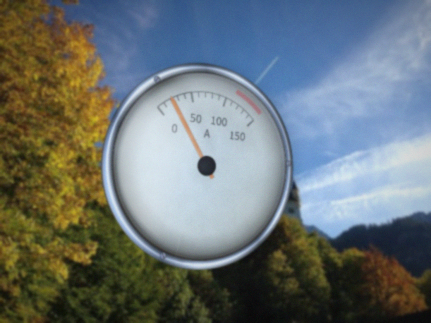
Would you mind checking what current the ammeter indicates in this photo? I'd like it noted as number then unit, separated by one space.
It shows 20 A
